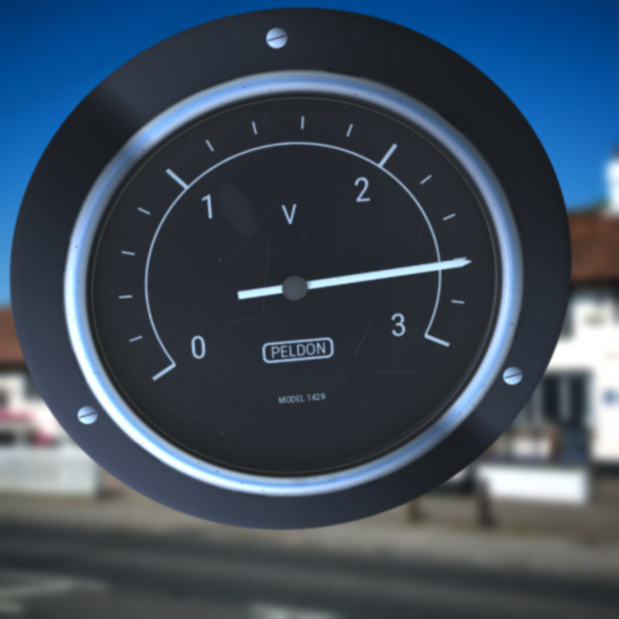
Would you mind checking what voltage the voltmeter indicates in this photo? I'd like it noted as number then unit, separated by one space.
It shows 2.6 V
